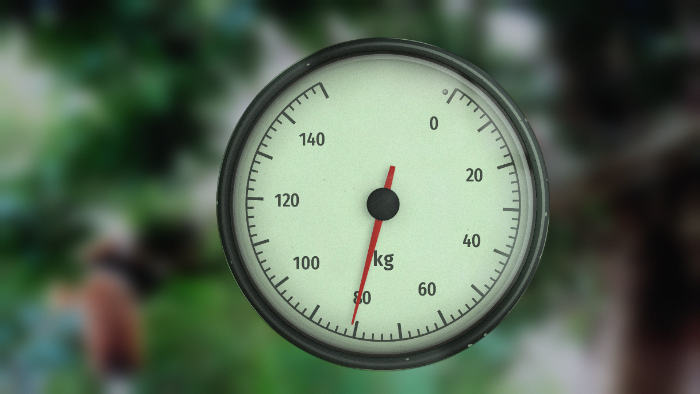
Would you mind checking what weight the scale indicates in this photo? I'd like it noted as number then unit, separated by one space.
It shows 81 kg
